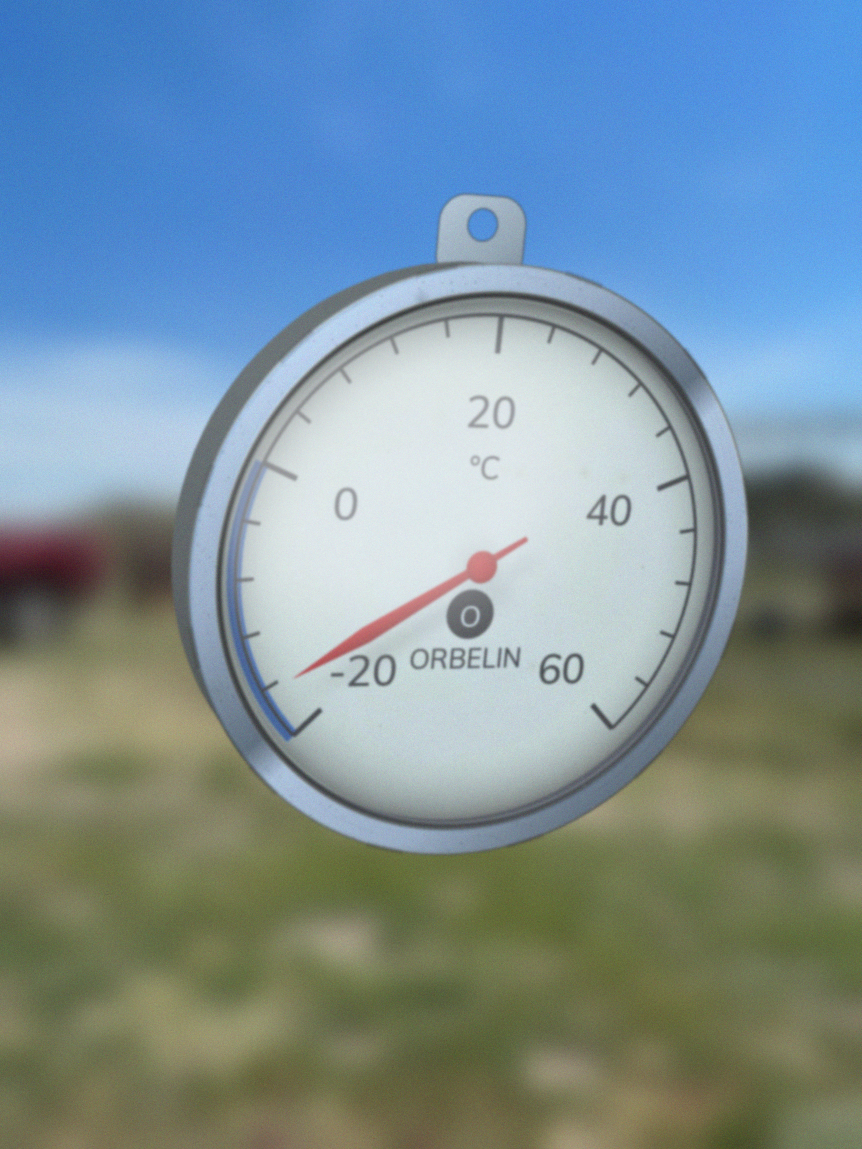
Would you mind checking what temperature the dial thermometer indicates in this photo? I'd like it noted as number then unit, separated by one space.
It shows -16 °C
